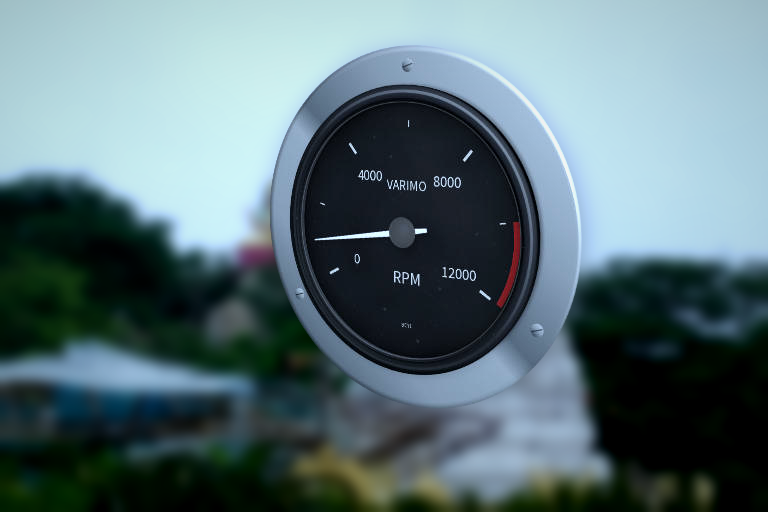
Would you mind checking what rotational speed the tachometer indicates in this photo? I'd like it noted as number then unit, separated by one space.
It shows 1000 rpm
